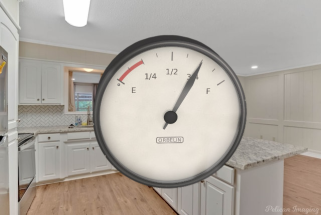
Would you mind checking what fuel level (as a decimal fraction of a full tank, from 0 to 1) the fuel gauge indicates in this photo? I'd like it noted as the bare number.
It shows 0.75
